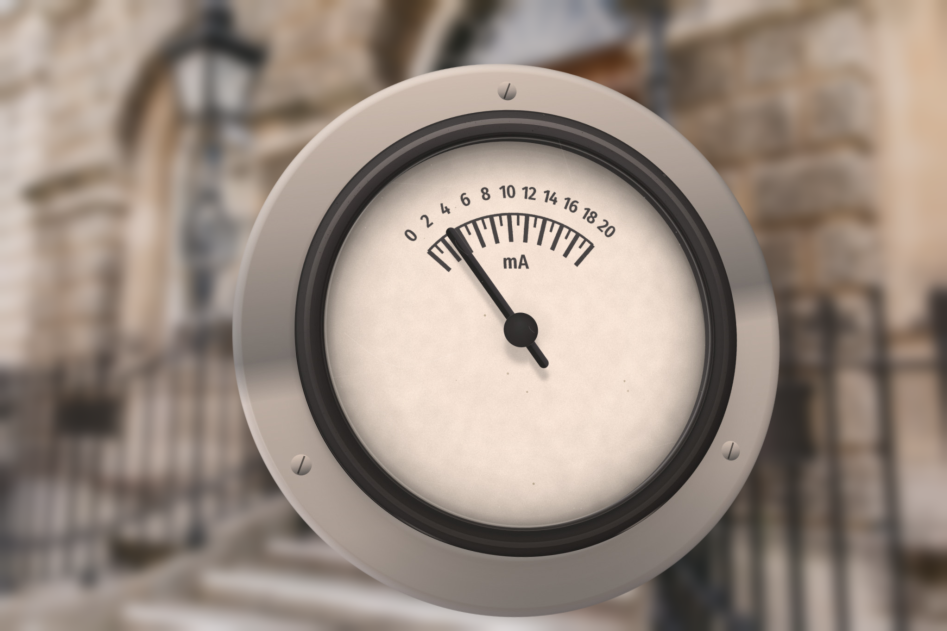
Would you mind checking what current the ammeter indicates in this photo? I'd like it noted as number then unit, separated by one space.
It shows 3 mA
